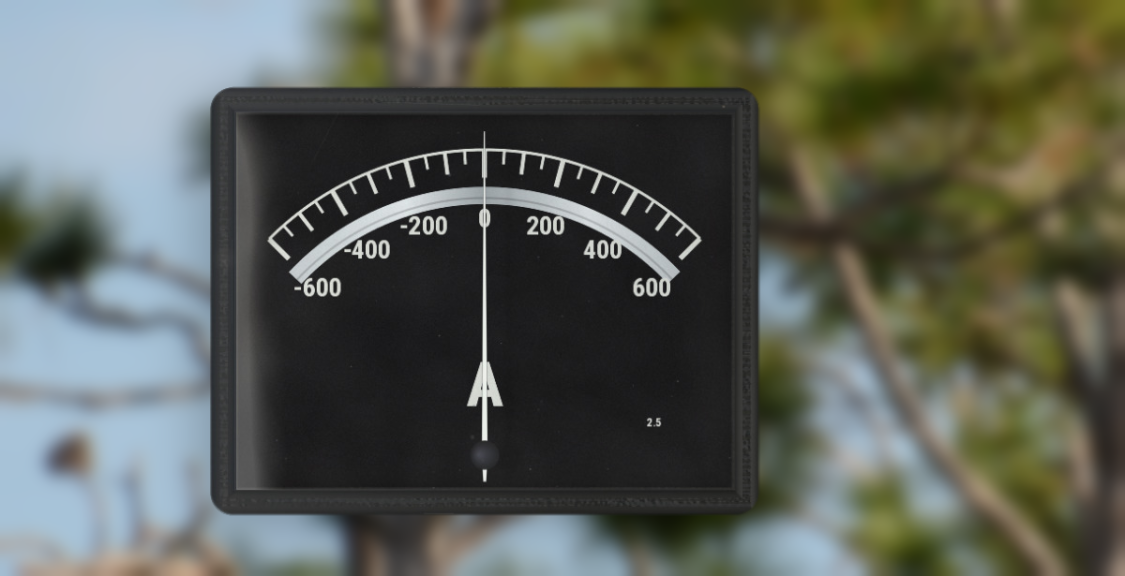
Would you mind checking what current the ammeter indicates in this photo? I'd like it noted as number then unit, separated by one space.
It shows 0 A
